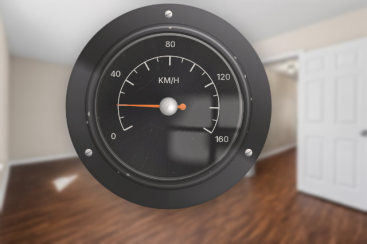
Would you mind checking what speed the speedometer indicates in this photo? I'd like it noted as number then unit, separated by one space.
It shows 20 km/h
